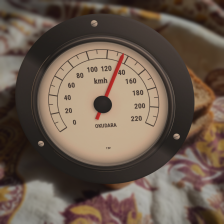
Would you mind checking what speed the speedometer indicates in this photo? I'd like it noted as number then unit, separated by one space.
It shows 135 km/h
